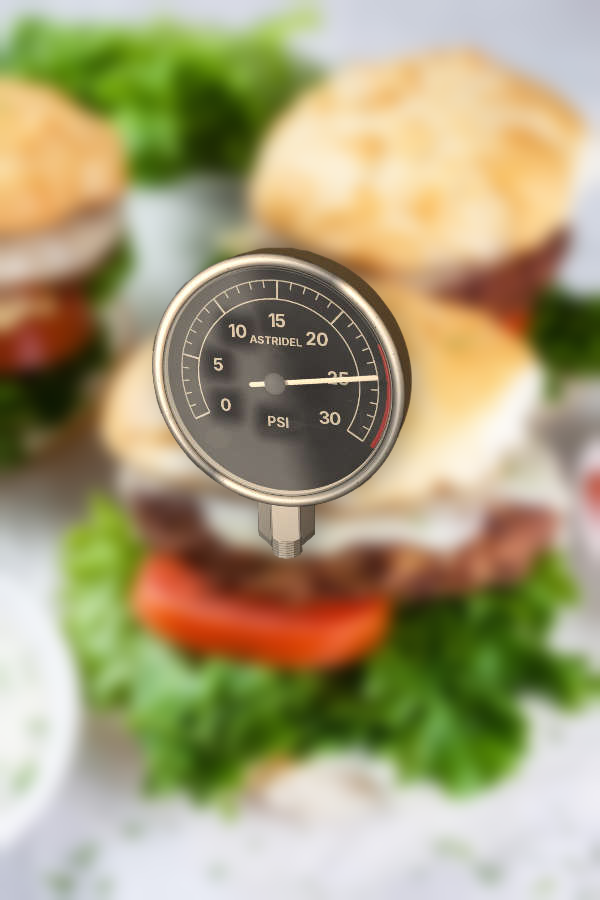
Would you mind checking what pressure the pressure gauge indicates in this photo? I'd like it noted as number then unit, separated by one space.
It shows 25 psi
